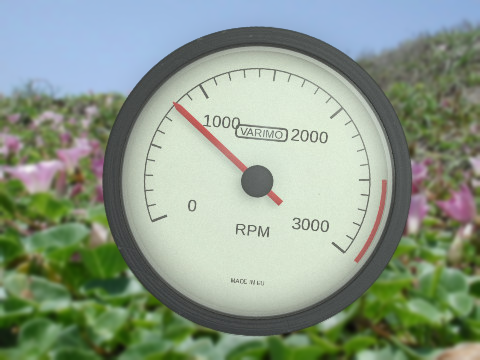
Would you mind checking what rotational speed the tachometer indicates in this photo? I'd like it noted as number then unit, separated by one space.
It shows 800 rpm
